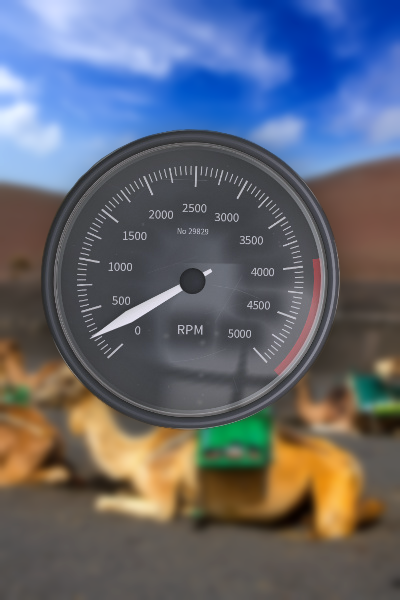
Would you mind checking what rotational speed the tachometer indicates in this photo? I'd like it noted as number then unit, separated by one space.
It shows 250 rpm
